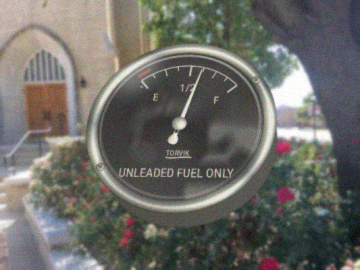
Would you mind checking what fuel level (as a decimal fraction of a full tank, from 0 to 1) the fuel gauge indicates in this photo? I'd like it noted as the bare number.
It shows 0.625
